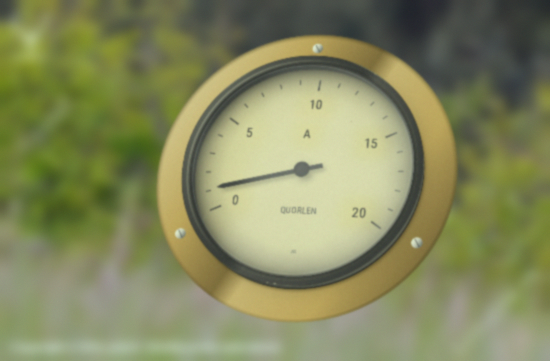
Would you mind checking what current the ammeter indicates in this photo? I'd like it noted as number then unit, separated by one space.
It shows 1 A
